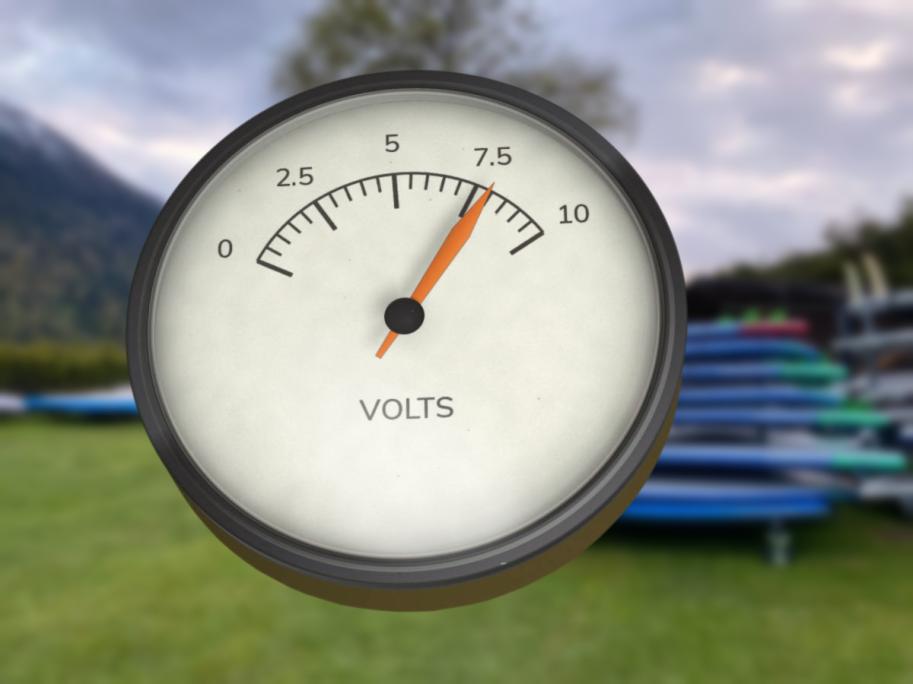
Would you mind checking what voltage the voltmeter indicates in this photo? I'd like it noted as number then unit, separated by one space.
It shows 8 V
